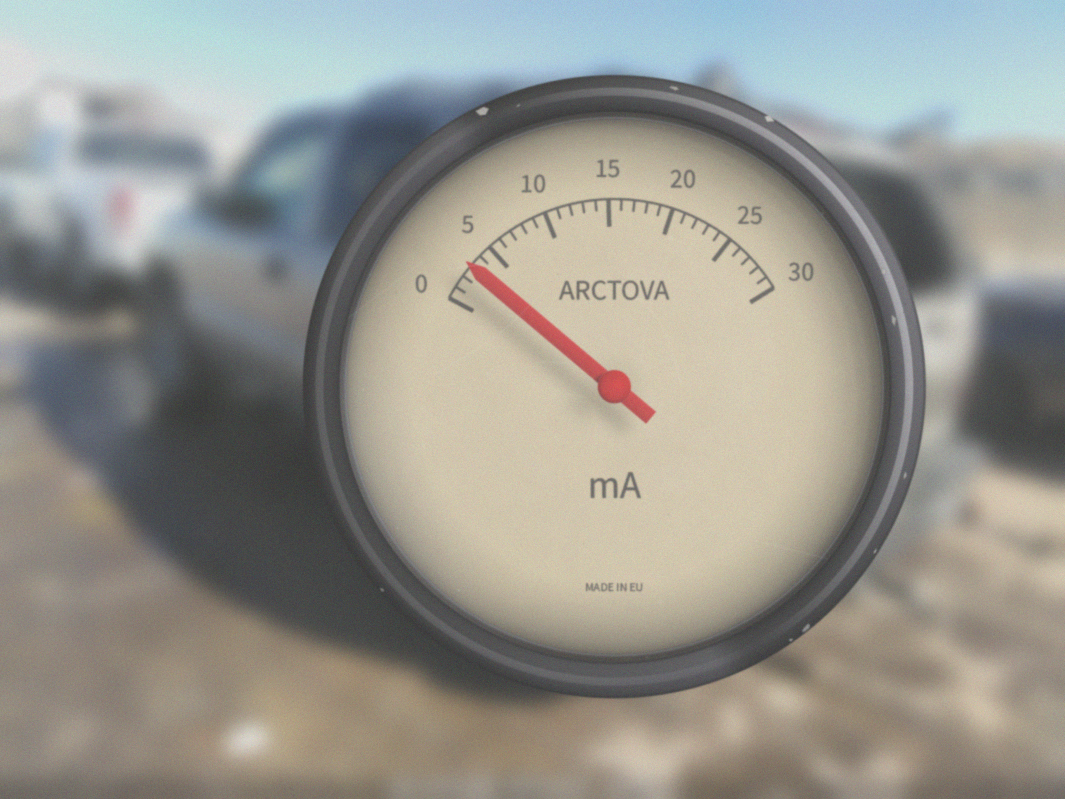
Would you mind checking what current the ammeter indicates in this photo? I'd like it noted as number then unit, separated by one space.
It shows 3 mA
